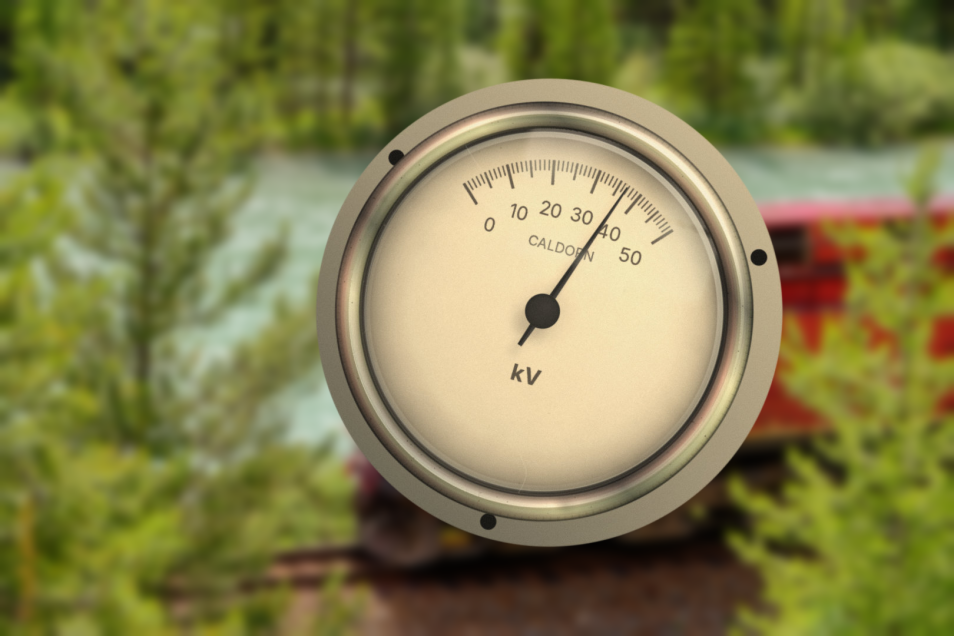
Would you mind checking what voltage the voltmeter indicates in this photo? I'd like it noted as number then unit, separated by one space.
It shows 37 kV
